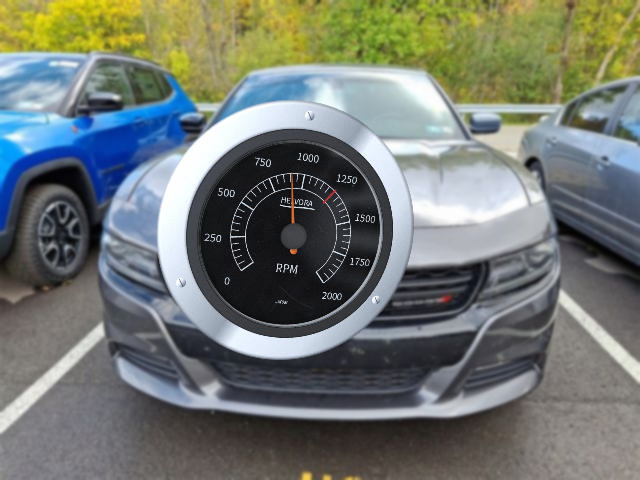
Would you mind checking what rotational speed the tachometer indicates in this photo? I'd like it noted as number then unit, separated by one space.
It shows 900 rpm
